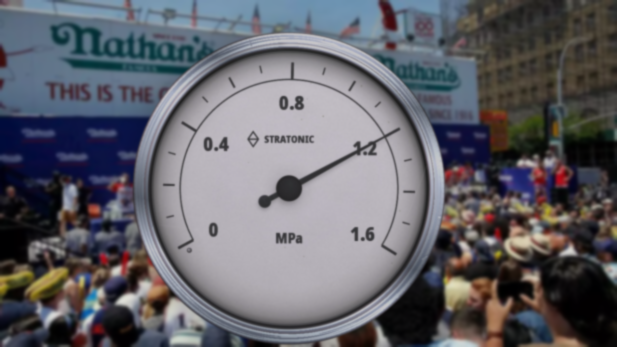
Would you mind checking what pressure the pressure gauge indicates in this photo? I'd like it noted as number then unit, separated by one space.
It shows 1.2 MPa
